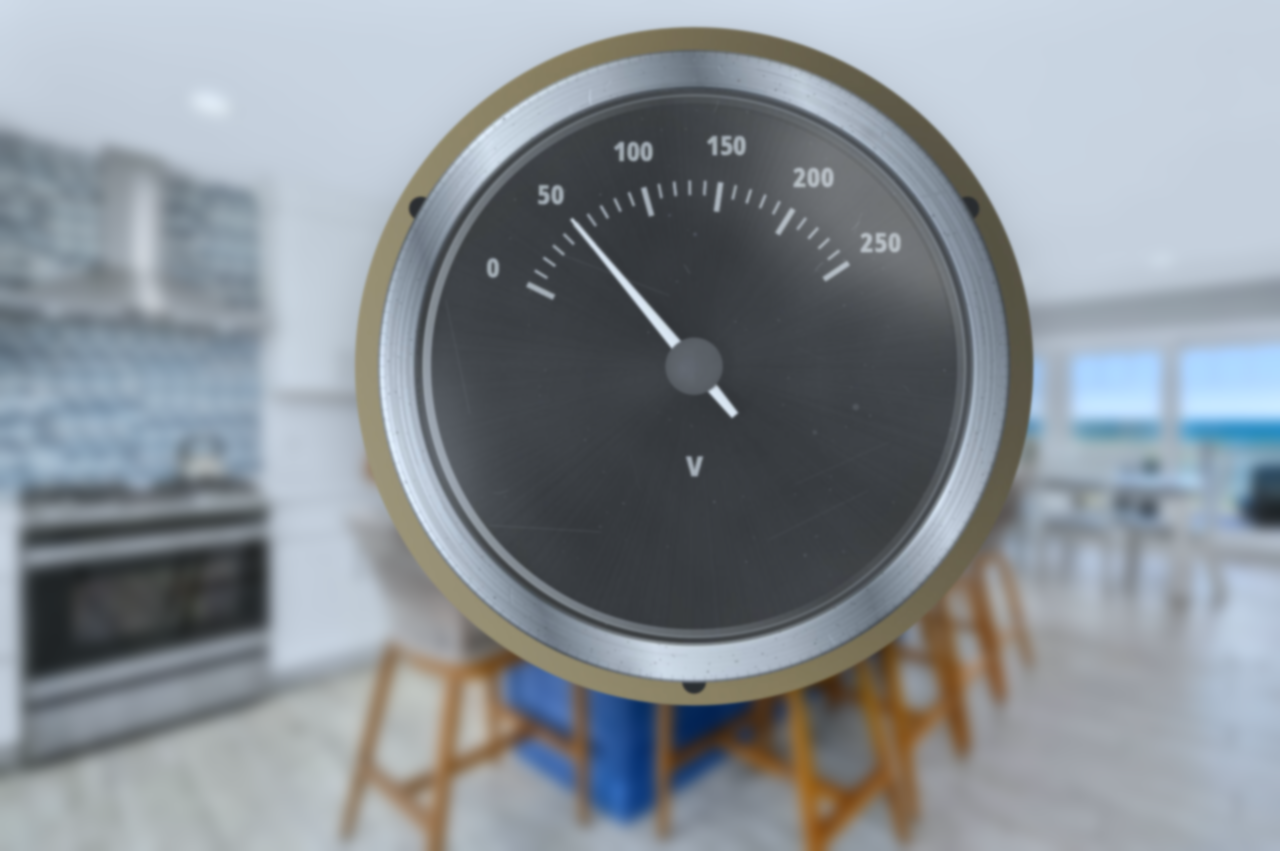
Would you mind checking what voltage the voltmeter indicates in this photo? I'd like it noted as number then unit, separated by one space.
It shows 50 V
